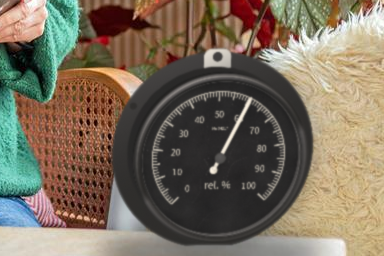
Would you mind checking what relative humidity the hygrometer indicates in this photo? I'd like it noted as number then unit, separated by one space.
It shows 60 %
